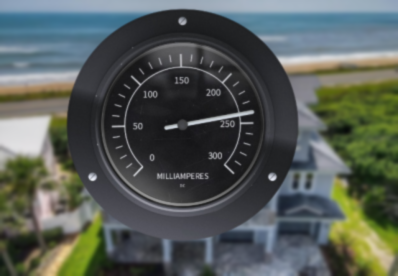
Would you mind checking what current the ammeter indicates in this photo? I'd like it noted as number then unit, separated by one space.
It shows 240 mA
